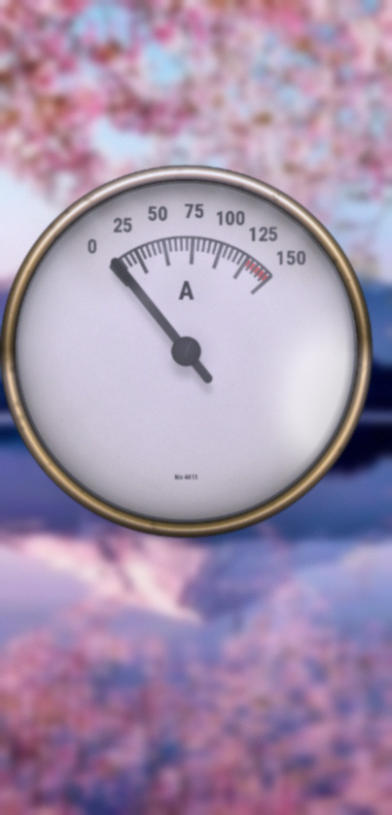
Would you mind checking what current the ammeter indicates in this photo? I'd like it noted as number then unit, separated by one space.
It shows 5 A
